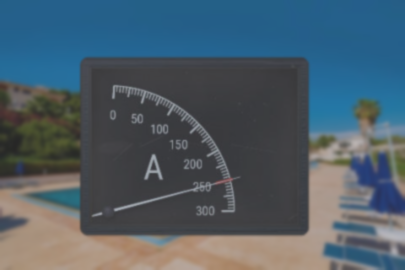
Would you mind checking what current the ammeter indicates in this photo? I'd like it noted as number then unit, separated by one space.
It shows 250 A
